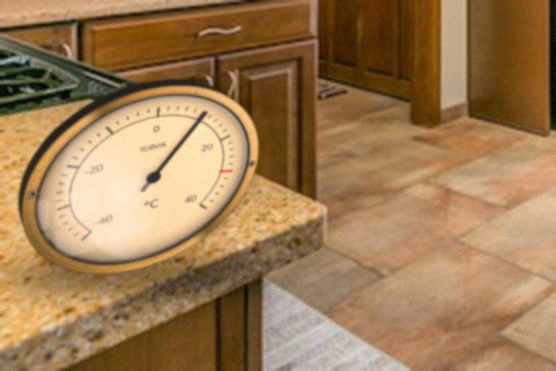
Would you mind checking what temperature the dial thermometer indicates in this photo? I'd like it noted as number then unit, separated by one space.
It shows 10 °C
